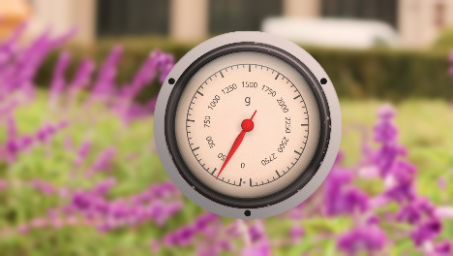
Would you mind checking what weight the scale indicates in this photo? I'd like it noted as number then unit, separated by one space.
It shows 200 g
